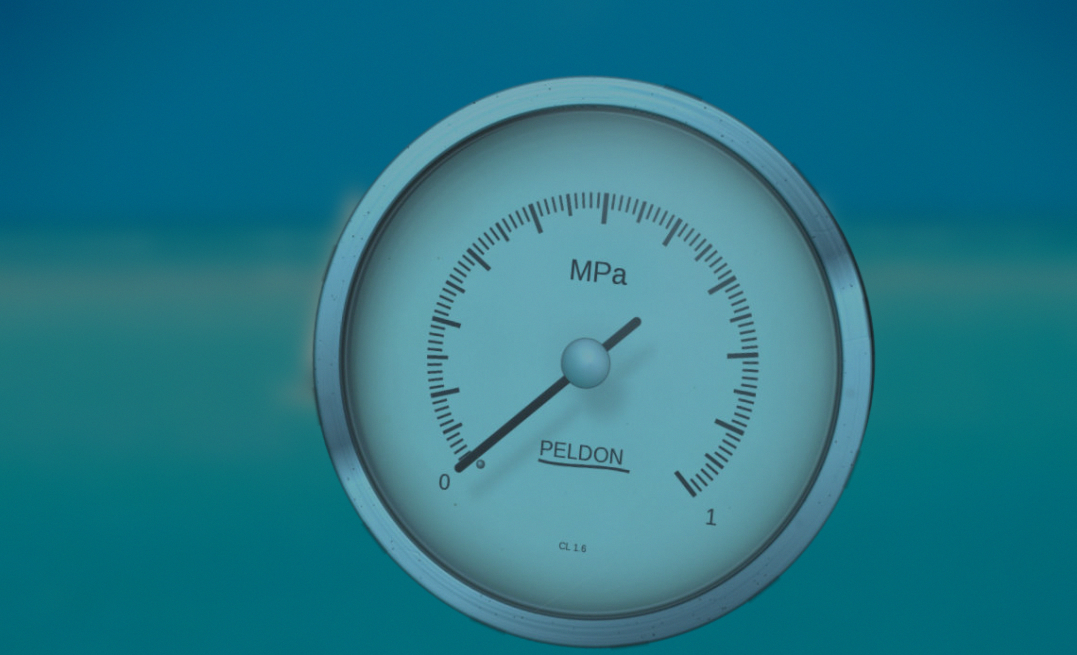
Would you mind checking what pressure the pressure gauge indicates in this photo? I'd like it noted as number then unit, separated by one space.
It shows 0 MPa
